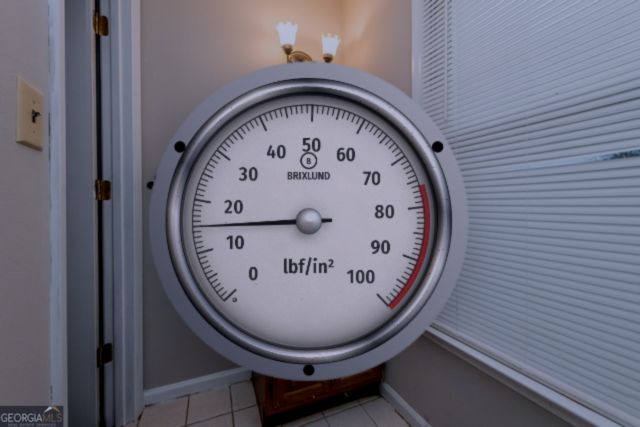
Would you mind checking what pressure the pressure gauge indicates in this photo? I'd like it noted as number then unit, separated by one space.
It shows 15 psi
